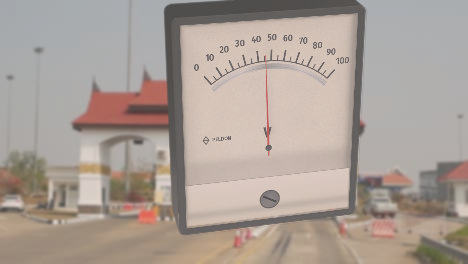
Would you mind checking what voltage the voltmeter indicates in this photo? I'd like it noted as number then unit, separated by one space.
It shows 45 V
